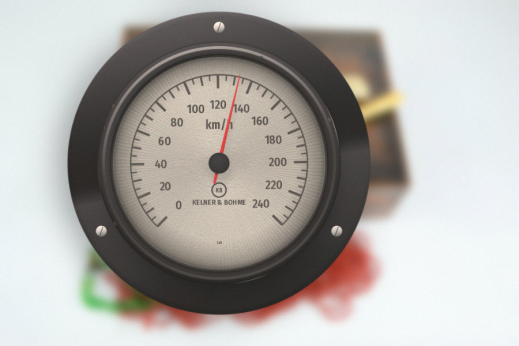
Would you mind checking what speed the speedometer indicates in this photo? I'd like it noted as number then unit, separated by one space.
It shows 132.5 km/h
